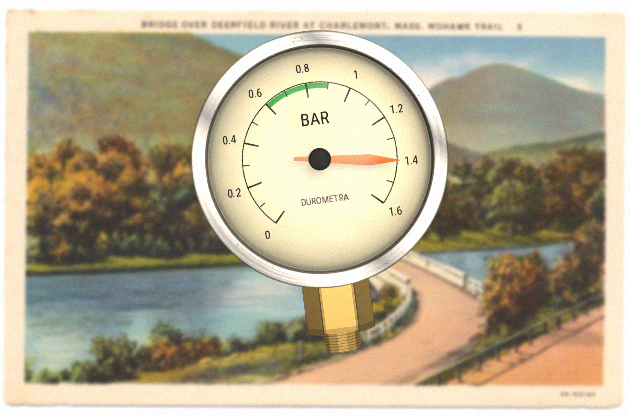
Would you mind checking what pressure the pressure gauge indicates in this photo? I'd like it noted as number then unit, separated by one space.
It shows 1.4 bar
